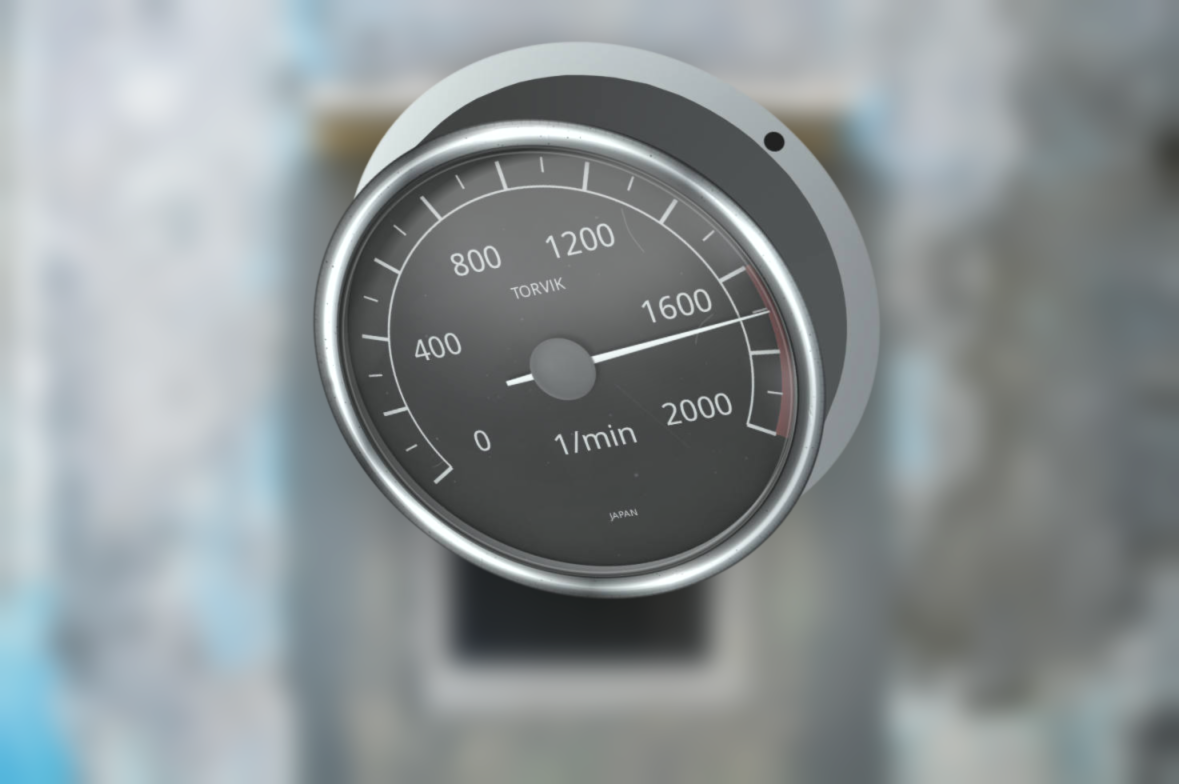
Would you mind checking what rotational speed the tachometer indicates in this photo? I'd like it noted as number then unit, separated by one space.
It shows 1700 rpm
